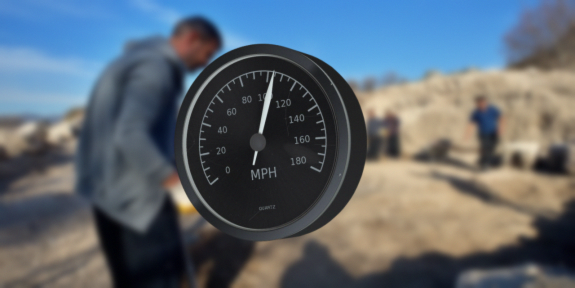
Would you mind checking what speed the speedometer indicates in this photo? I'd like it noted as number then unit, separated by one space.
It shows 105 mph
